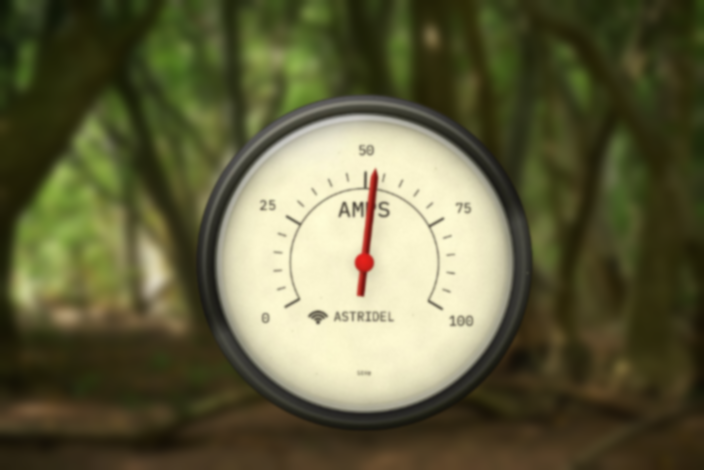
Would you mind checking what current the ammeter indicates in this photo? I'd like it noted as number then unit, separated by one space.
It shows 52.5 A
